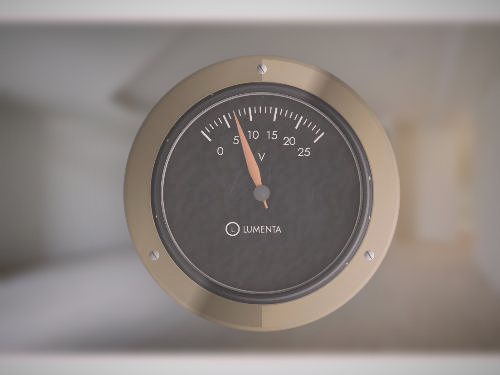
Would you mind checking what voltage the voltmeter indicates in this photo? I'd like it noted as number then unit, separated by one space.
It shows 7 V
